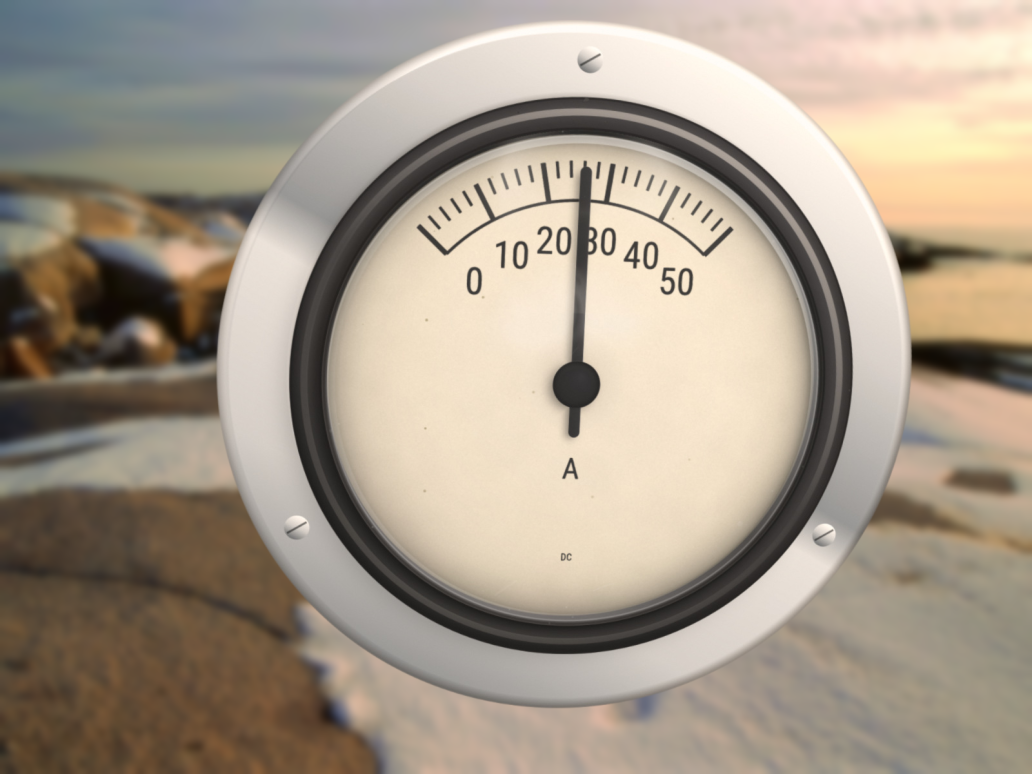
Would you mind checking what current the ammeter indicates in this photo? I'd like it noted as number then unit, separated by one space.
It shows 26 A
